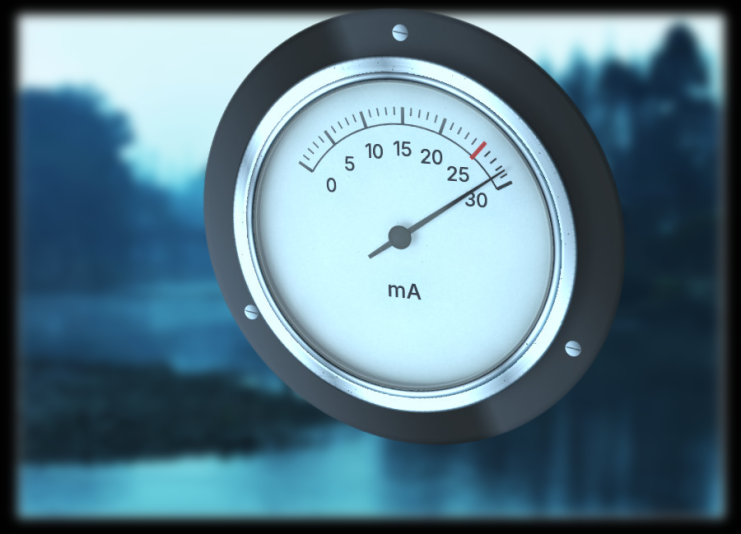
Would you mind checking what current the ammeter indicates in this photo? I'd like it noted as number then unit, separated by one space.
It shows 28.5 mA
